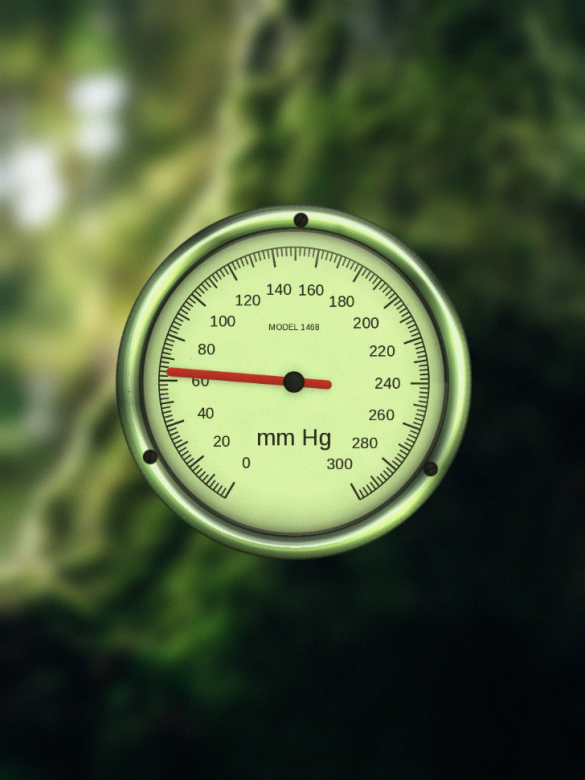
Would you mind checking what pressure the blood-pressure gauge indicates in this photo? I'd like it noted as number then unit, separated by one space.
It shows 64 mmHg
